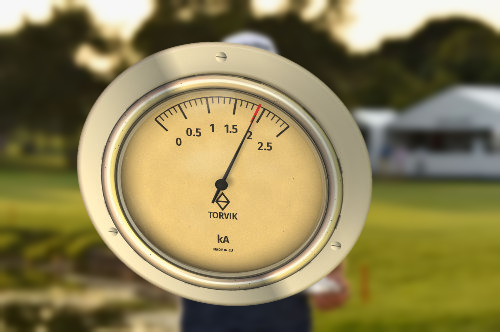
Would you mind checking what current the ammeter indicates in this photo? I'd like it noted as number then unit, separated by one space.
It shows 1.9 kA
